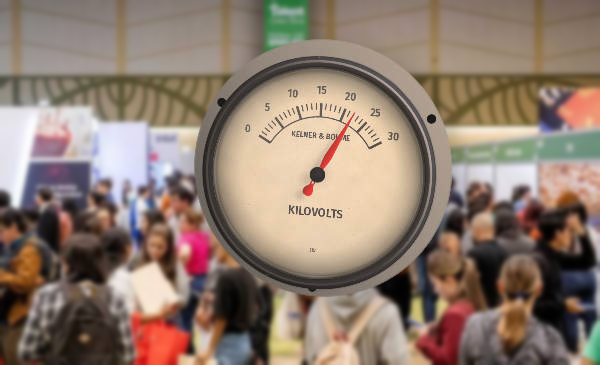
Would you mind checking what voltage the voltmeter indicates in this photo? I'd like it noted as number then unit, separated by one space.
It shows 22 kV
